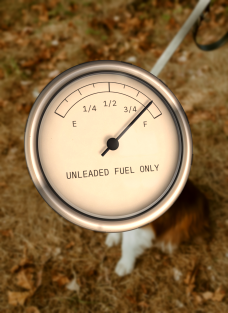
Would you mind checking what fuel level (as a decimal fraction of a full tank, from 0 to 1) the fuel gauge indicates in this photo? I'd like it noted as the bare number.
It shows 0.875
